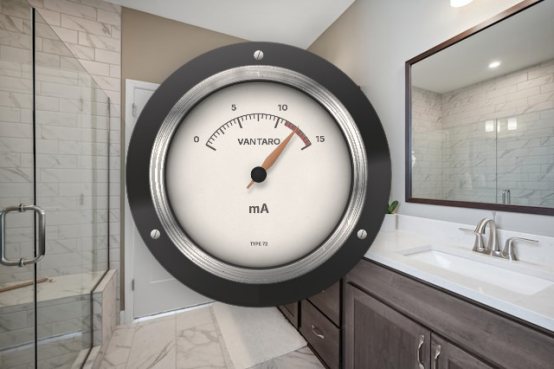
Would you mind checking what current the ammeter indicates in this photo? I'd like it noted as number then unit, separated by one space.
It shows 12.5 mA
